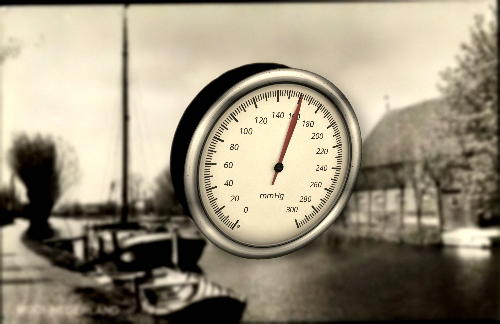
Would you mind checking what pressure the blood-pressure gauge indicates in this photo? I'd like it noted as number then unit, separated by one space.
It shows 160 mmHg
